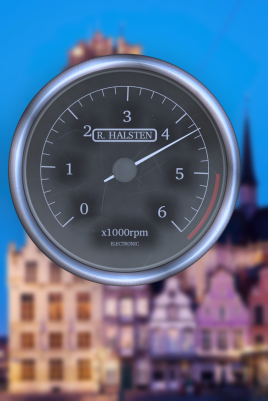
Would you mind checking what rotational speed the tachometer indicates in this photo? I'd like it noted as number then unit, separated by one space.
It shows 4300 rpm
